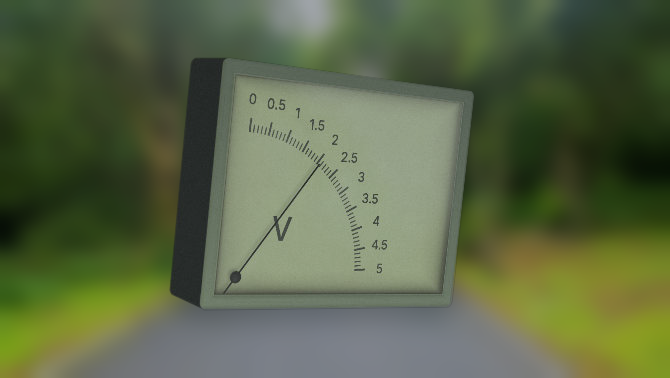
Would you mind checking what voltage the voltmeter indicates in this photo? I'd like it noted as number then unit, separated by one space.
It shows 2 V
